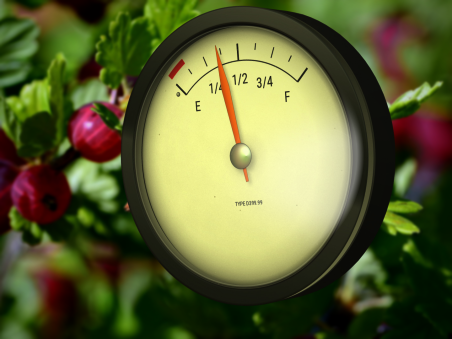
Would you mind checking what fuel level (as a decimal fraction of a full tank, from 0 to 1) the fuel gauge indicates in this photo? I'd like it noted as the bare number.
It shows 0.375
